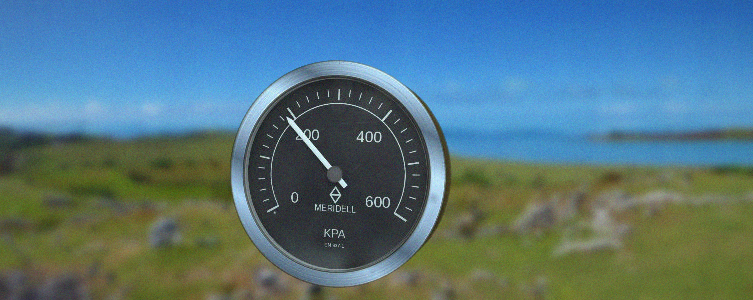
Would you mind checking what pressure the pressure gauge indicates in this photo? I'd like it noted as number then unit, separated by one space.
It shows 190 kPa
